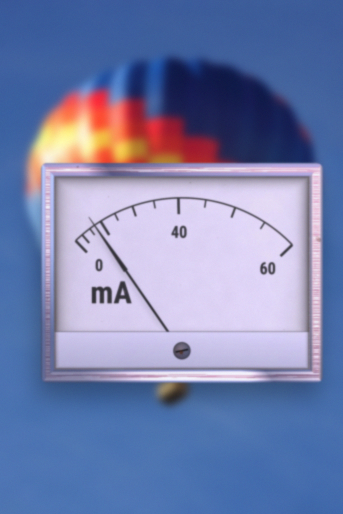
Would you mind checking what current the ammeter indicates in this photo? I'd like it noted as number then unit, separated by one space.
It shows 17.5 mA
